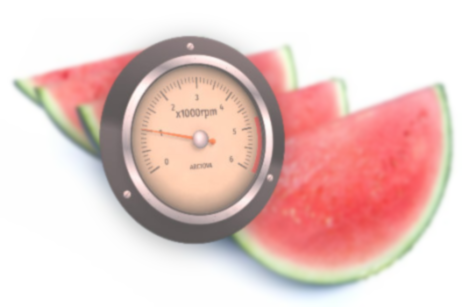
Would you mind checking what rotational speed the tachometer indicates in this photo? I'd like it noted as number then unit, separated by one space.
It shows 1000 rpm
